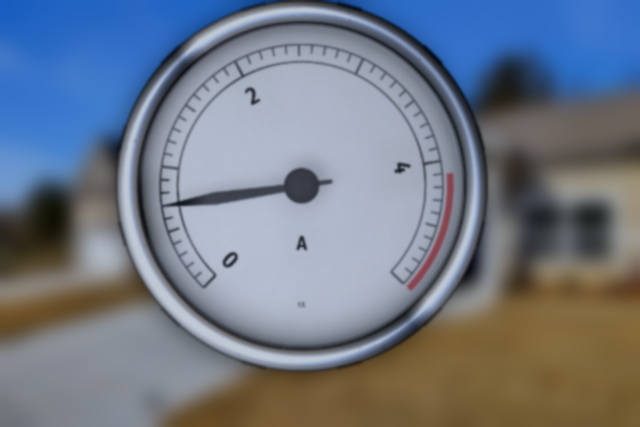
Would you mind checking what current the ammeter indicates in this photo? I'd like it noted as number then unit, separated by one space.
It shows 0.7 A
